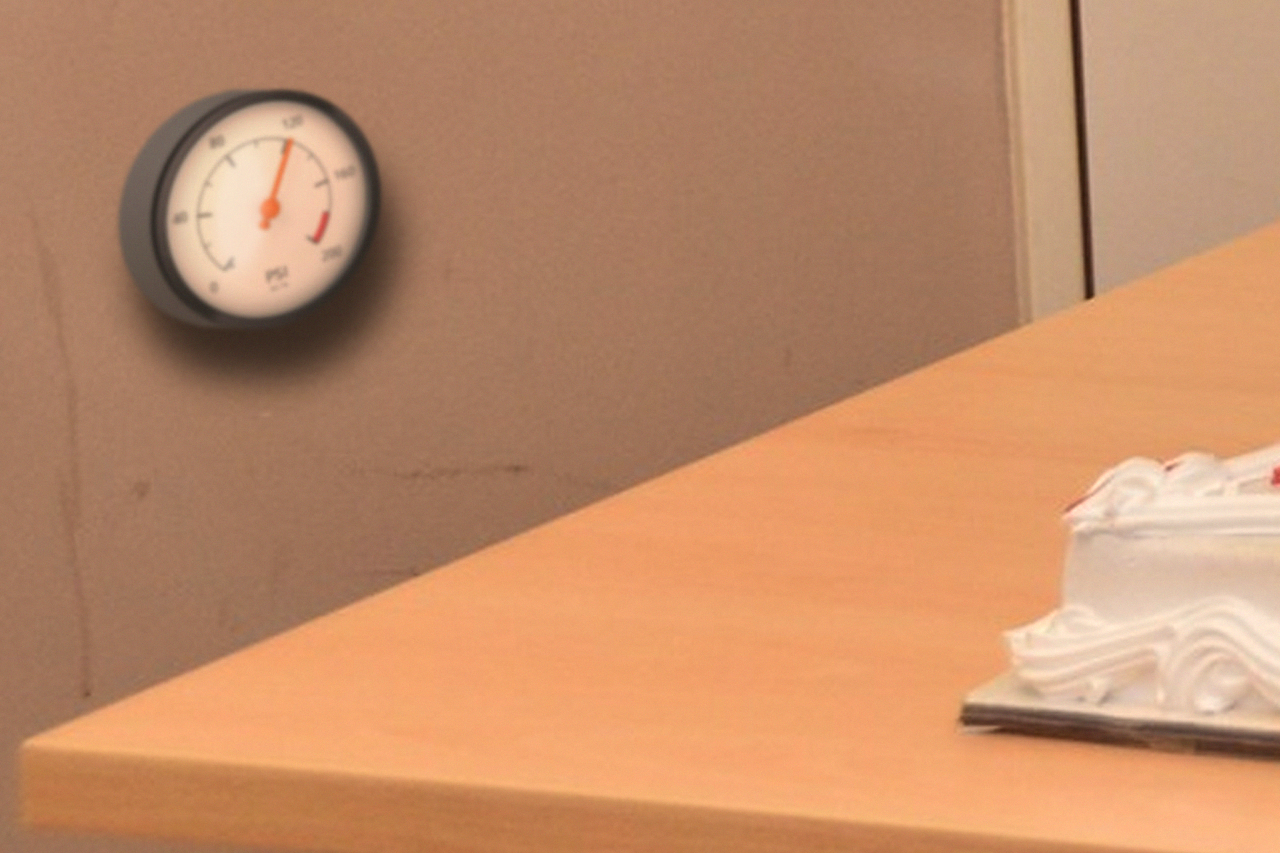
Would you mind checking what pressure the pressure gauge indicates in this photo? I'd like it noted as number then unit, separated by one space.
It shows 120 psi
